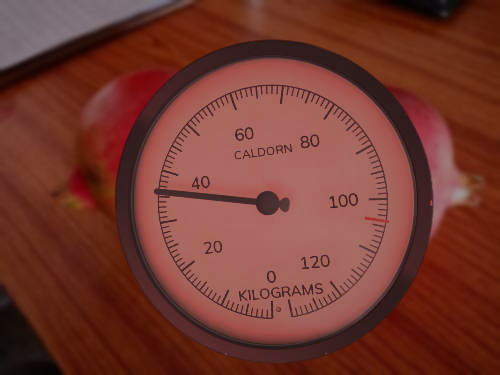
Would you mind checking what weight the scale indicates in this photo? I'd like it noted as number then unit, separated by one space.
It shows 36 kg
